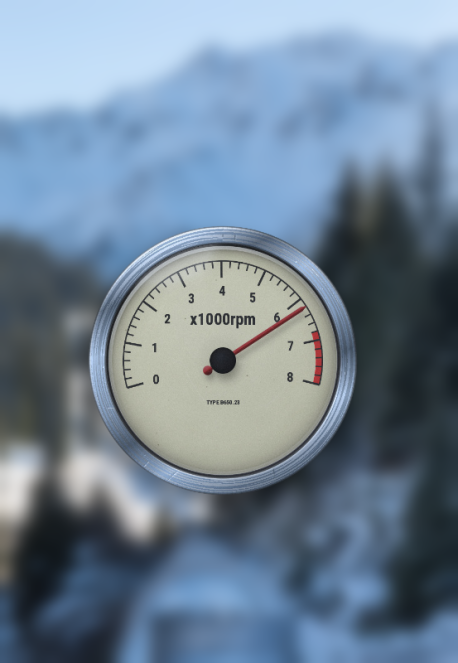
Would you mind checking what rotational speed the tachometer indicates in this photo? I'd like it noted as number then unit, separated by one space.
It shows 6200 rpm
